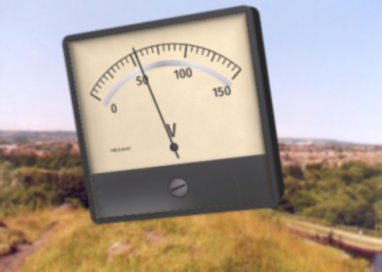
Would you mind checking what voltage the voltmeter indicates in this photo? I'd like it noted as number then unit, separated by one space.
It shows 55 V
